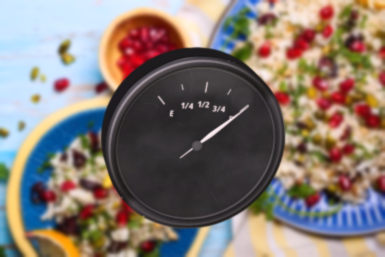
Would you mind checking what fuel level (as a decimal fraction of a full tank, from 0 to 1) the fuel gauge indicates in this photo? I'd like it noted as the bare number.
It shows 1
